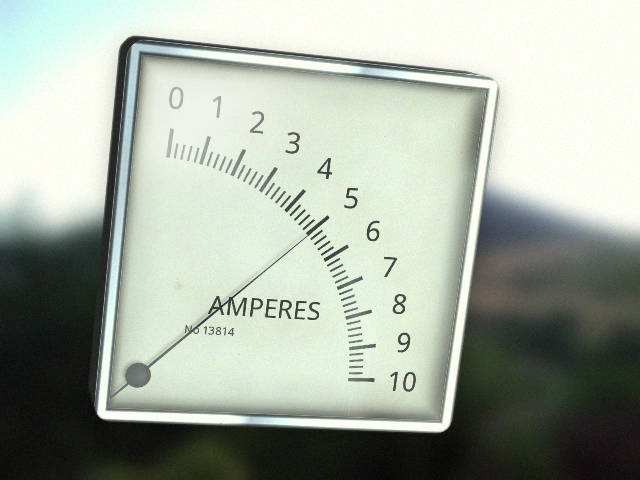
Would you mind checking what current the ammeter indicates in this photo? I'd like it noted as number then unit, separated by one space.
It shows 5 A
